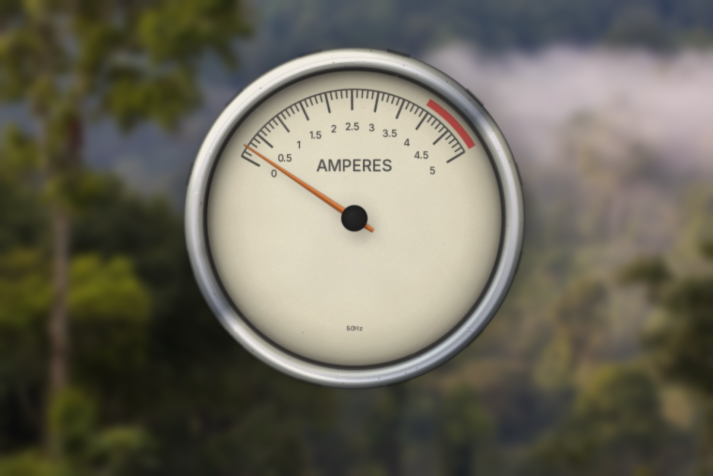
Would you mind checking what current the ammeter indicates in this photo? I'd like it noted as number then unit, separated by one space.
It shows 0.2 A
